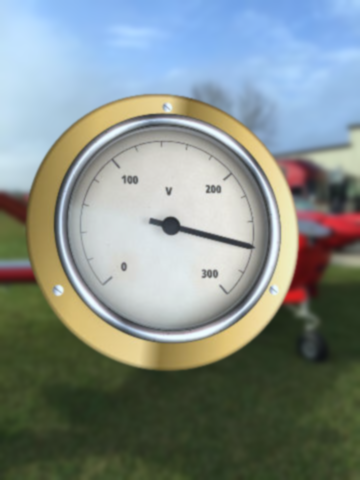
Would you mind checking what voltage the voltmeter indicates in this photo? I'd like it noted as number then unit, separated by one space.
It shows 260 V
